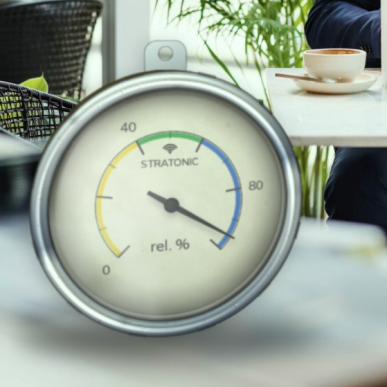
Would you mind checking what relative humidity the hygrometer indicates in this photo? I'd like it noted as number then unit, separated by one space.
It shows 95 %
